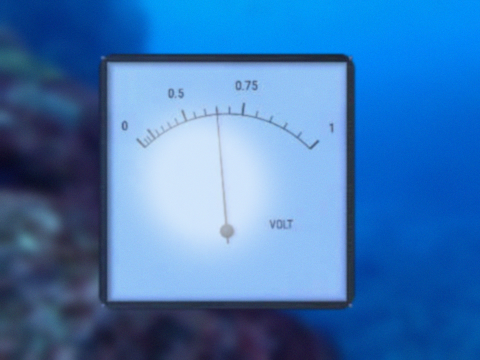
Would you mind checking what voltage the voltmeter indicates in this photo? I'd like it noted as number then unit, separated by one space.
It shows 0.65 V
